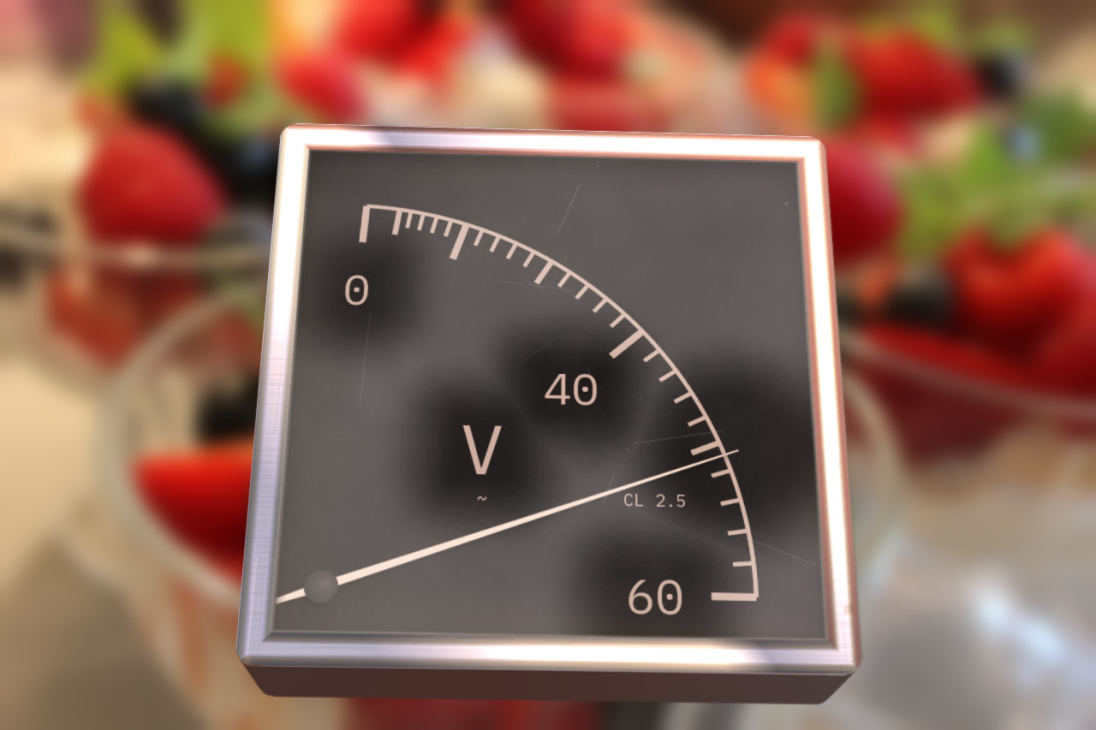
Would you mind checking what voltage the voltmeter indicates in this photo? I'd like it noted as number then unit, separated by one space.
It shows 51 V
